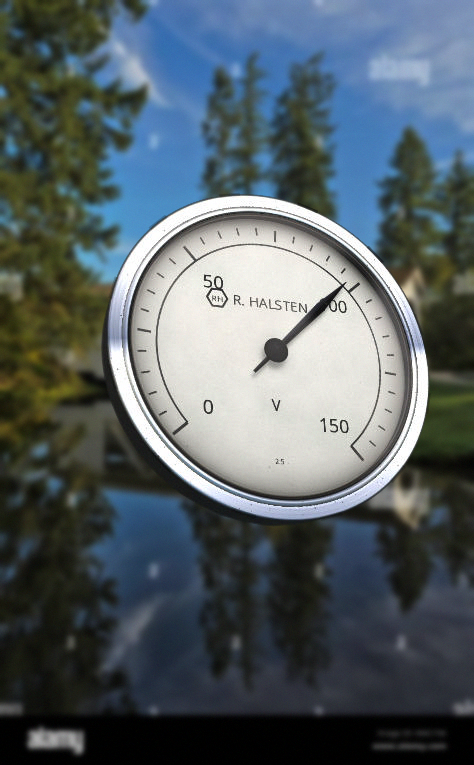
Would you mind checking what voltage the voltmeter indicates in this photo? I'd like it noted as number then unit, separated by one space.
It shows 97.5 V
